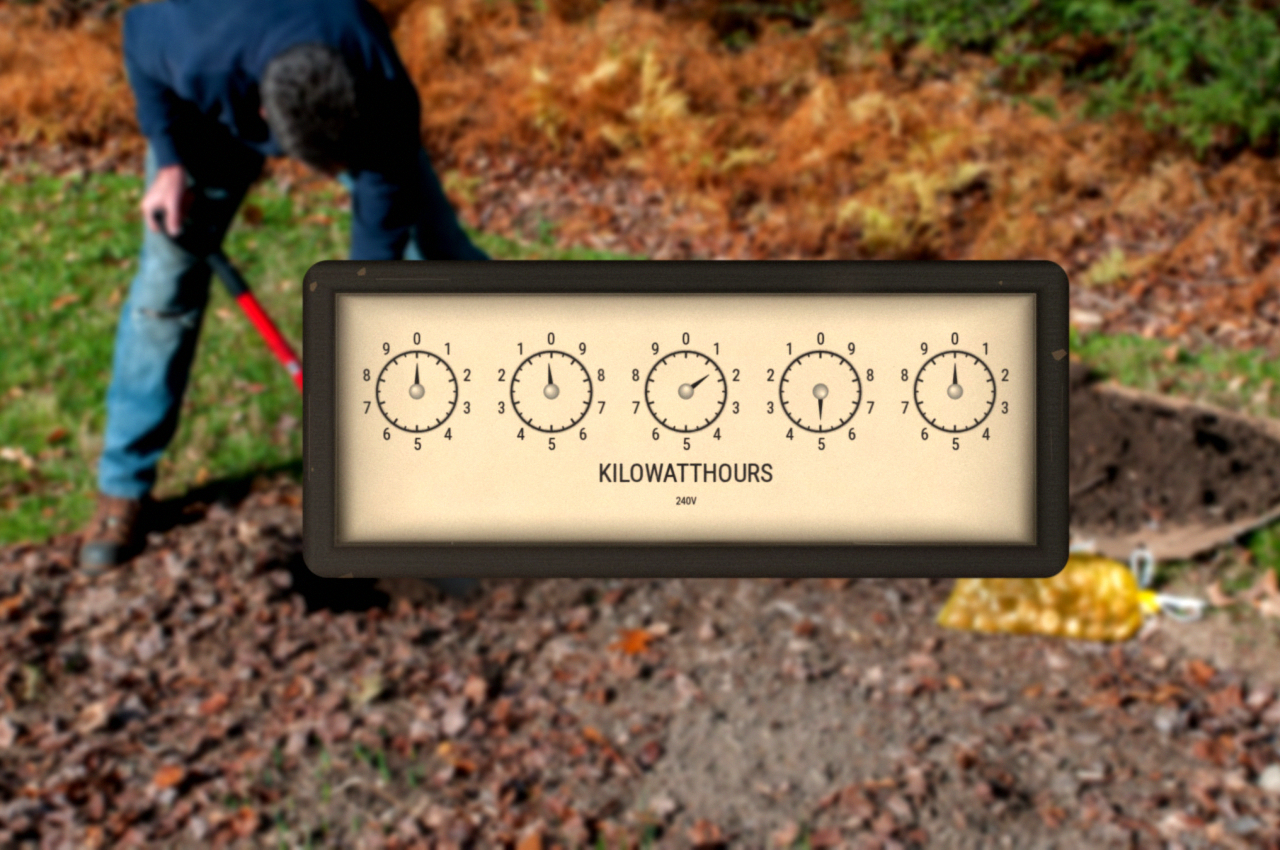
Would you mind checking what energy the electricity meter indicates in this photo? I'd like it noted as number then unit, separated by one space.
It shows 150 kWh
